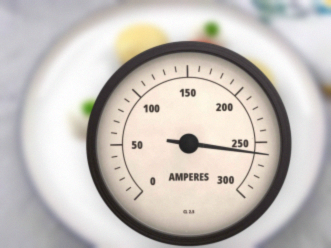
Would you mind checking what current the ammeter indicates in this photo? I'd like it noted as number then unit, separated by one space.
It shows 260 A
